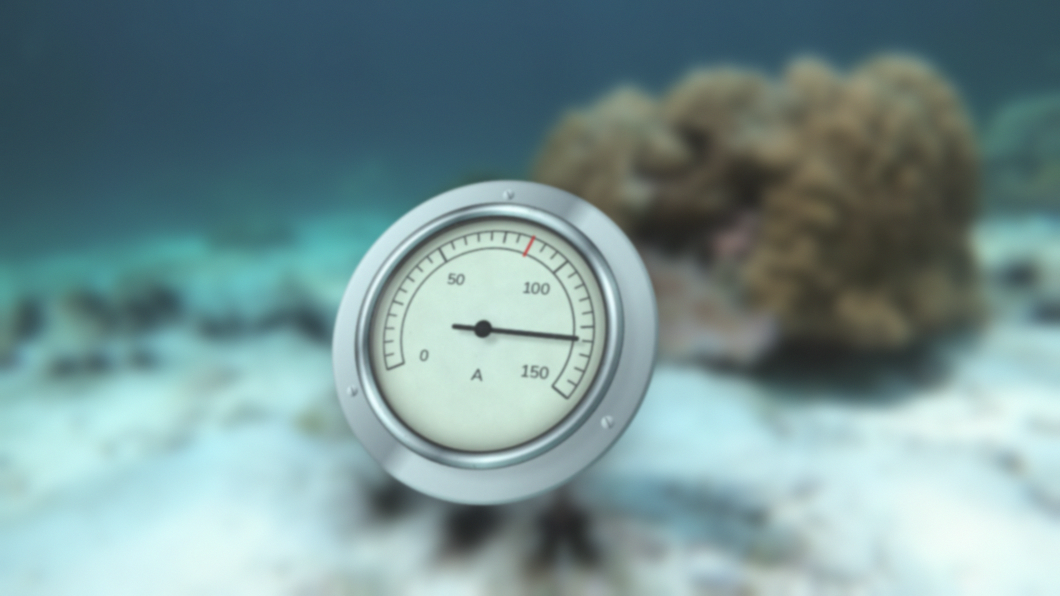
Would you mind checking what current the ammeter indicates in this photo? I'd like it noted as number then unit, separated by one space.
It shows 130 A
